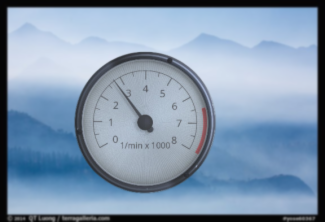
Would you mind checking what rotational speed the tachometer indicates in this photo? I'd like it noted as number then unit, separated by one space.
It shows 2750 rpm
